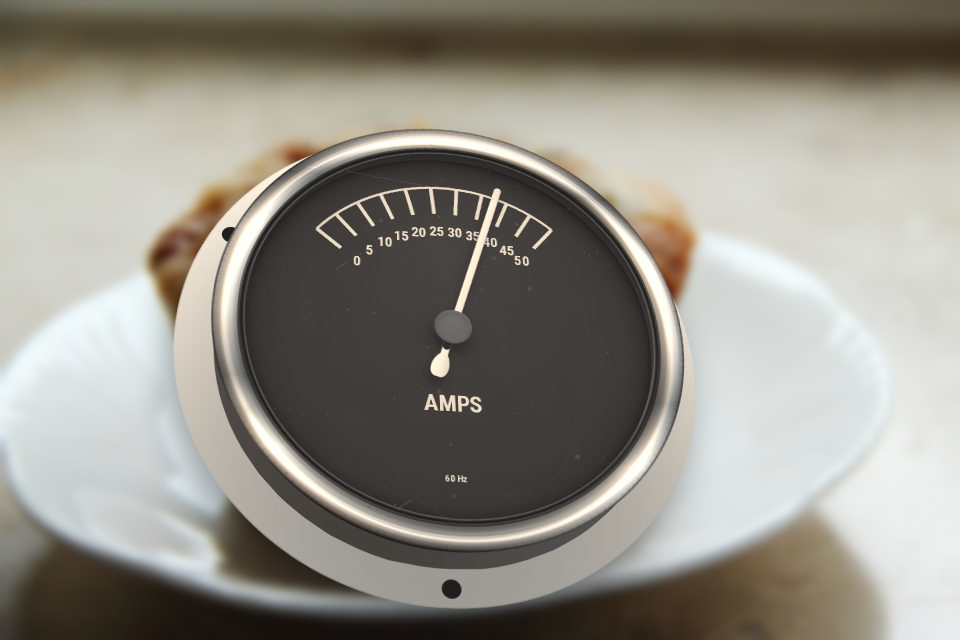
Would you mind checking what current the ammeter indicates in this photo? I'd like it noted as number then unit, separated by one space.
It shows 37.5 A
